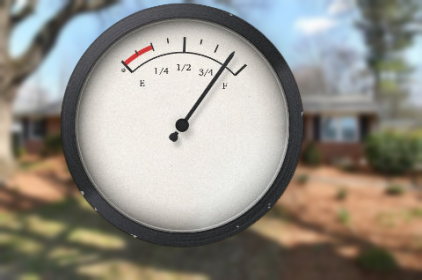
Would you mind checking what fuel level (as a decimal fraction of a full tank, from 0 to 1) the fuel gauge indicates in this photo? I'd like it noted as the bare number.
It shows 0.875
